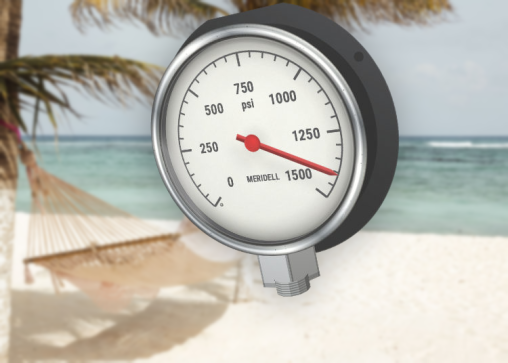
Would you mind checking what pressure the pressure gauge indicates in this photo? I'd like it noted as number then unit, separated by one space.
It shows 1400 psi
